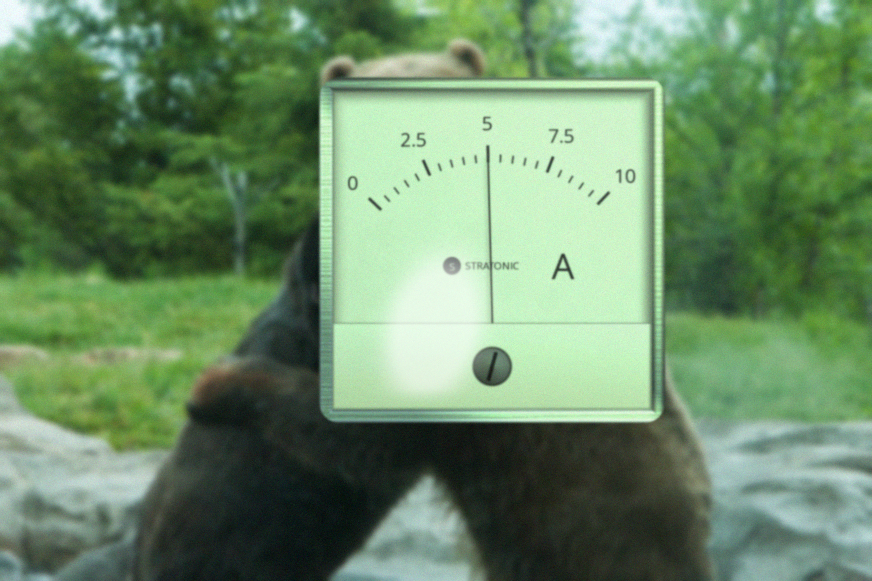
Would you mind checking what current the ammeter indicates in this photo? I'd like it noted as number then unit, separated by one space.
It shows 5 A
